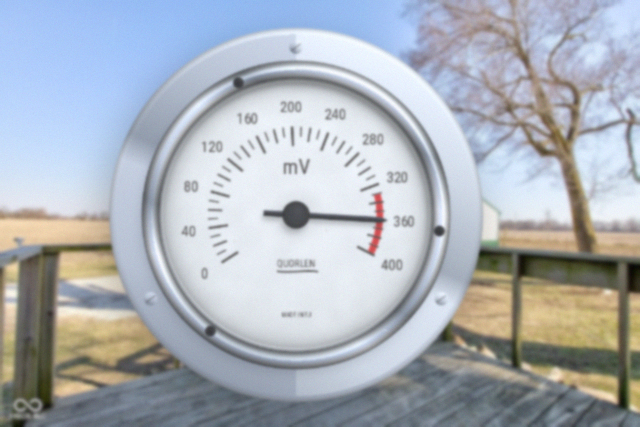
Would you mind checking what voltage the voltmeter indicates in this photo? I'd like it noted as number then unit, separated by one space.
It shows 360 mV
